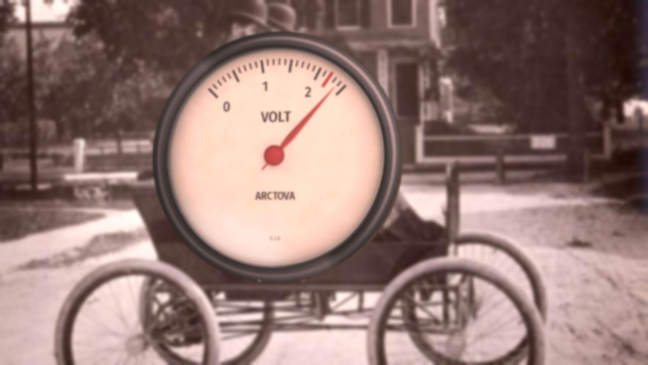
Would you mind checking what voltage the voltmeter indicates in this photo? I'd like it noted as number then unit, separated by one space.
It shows 2.4 V
